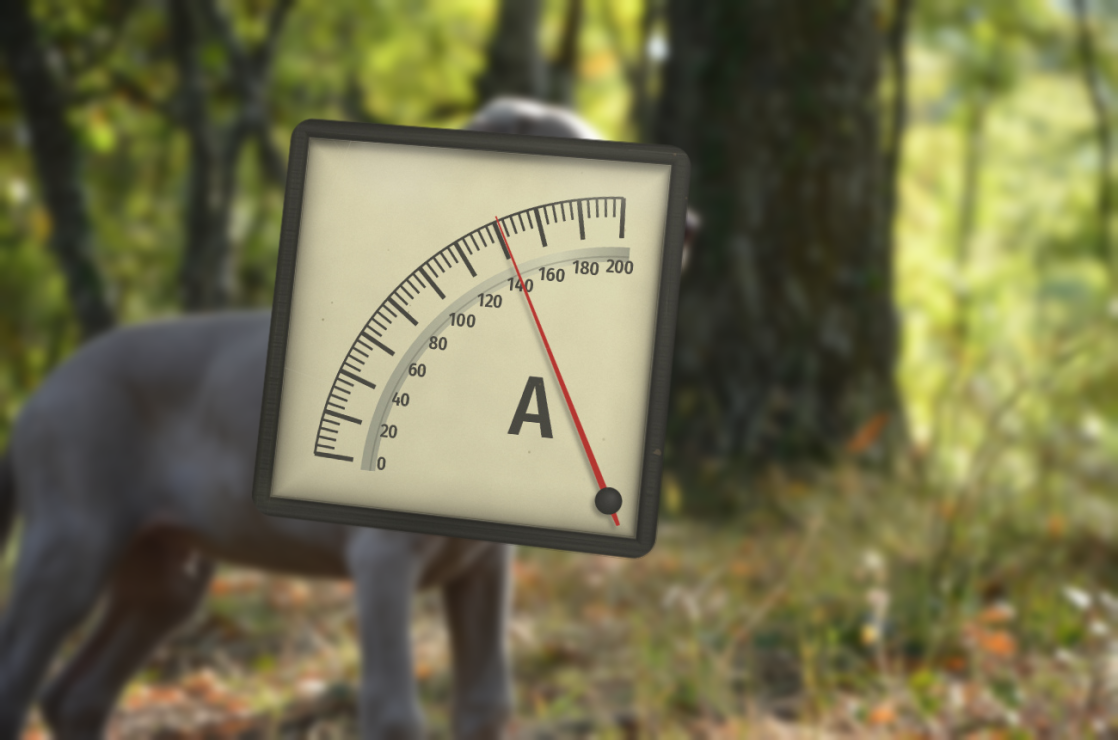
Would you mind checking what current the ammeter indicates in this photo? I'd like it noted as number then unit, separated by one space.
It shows 142 A
